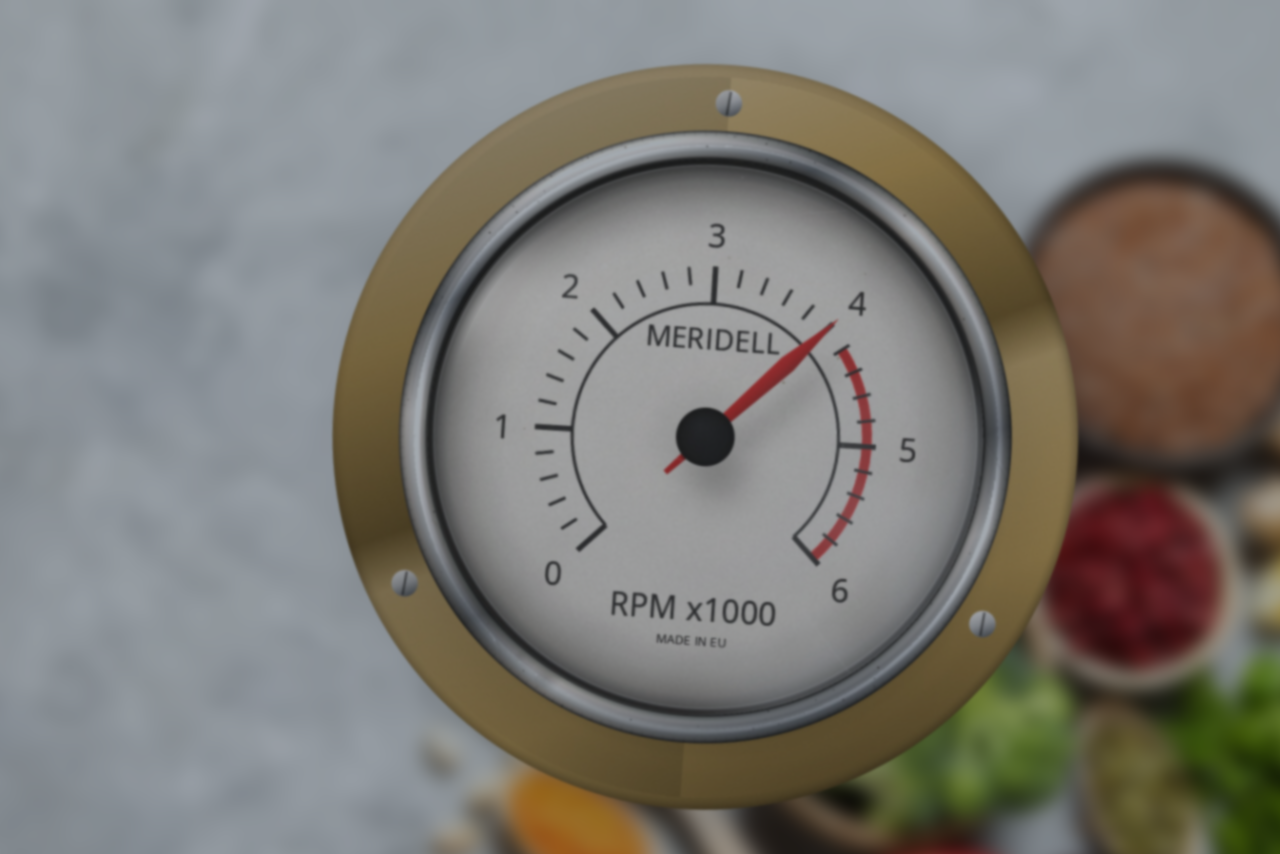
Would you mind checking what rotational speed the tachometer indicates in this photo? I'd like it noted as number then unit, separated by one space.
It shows 4000 rpm
